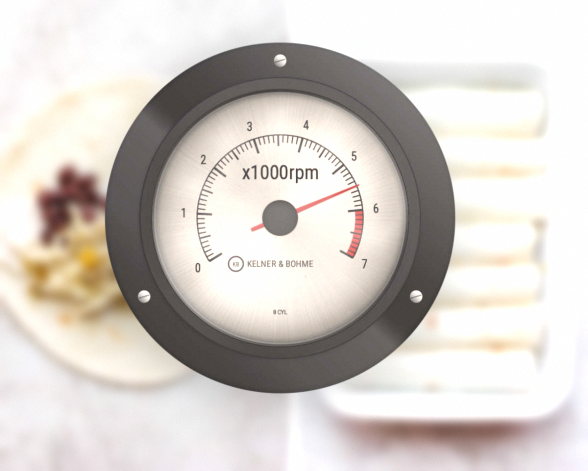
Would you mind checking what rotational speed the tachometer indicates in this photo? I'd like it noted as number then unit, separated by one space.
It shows 5500 rpm
